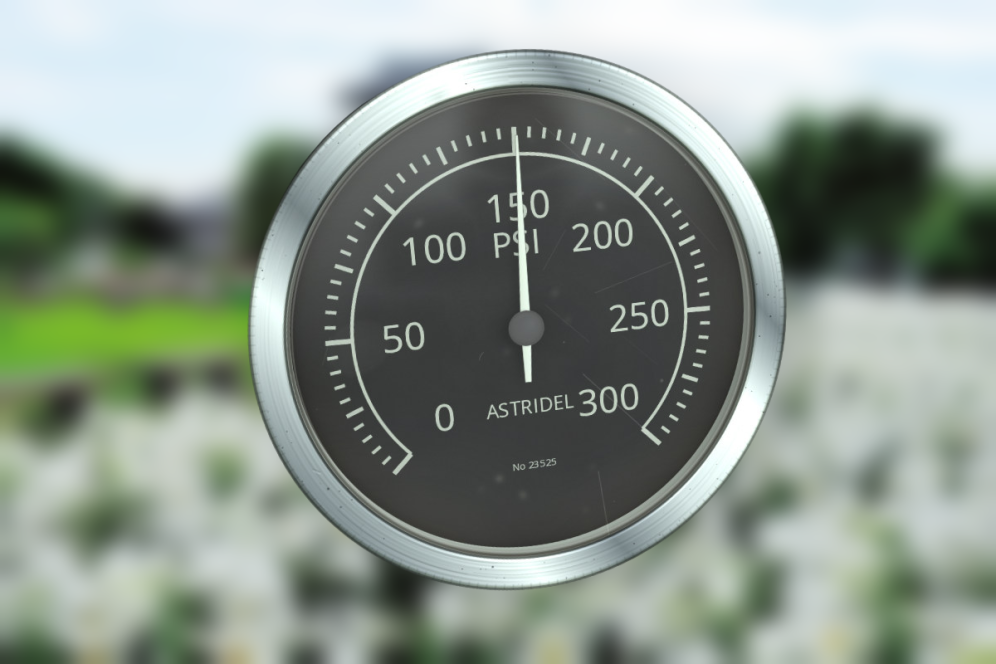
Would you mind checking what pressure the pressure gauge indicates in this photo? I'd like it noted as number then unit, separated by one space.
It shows 150 psi
